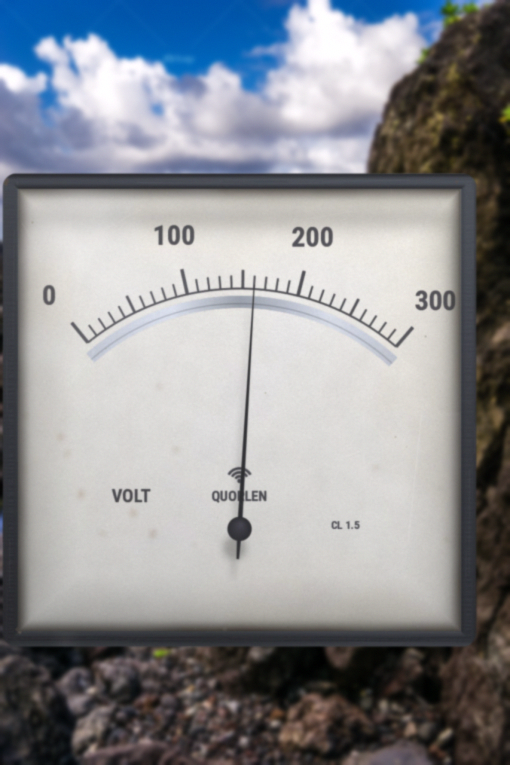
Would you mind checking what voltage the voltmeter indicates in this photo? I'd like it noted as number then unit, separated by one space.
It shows 160 V
